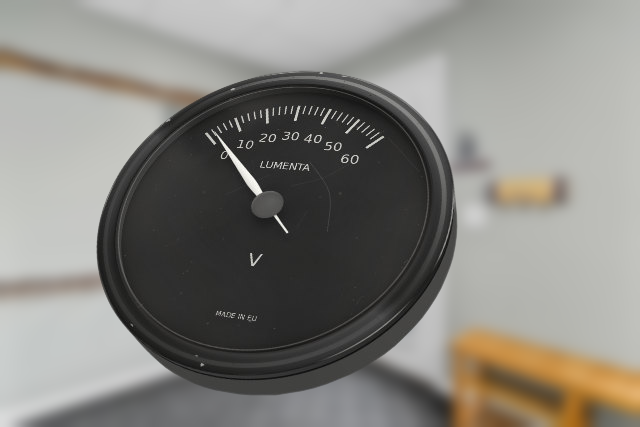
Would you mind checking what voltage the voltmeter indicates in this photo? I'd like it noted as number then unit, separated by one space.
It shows 2 V
